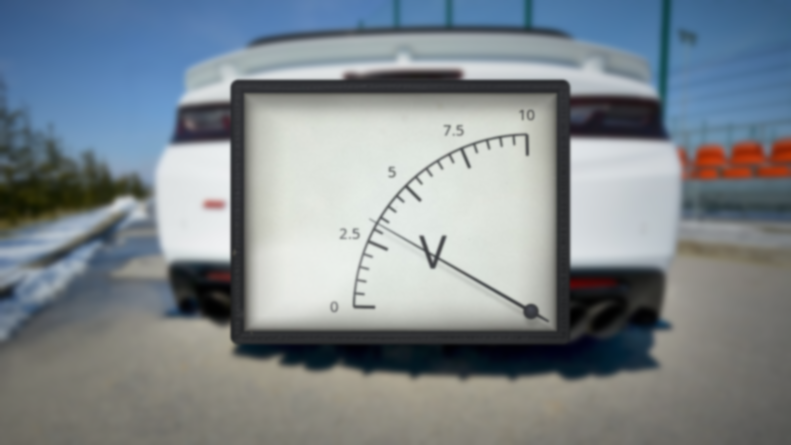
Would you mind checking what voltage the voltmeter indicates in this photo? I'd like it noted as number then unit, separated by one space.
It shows 3.25 V
